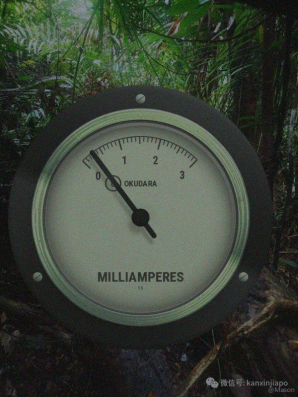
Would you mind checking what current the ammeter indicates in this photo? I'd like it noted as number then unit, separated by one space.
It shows 0.3 mA
